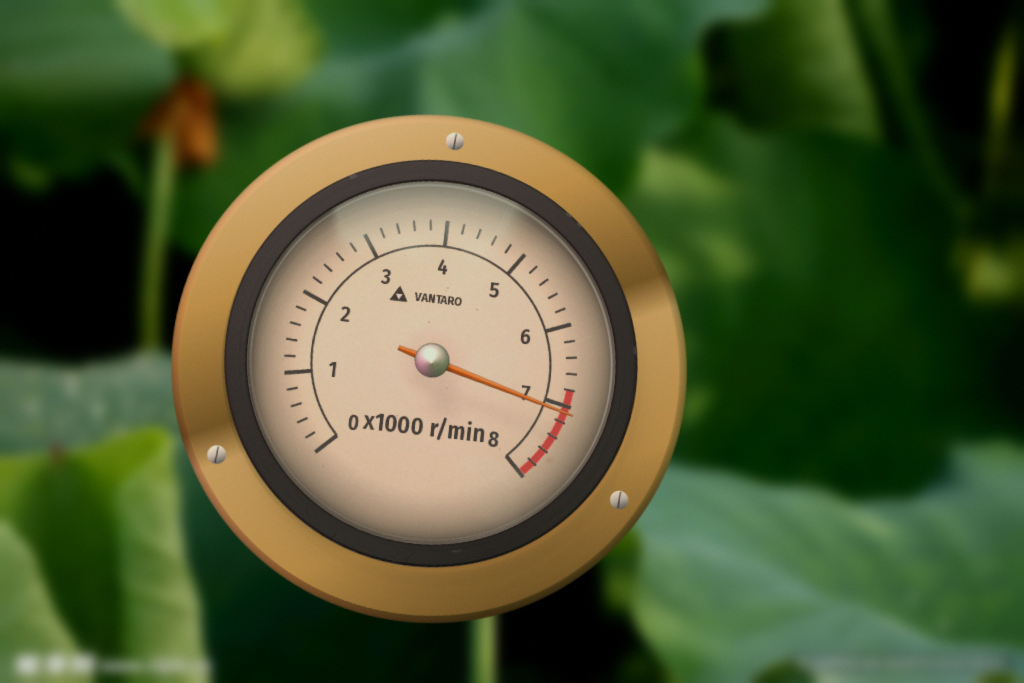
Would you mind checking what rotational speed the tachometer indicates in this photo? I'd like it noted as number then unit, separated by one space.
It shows 7100 rpm
